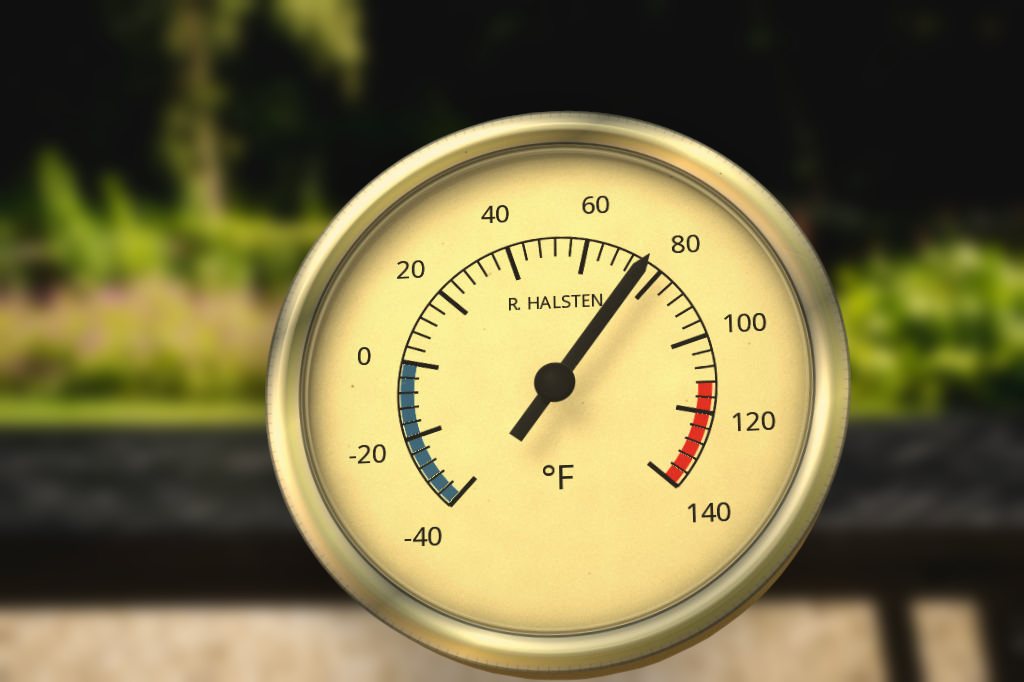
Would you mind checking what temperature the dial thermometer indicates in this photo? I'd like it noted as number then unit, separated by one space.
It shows 76 °F
